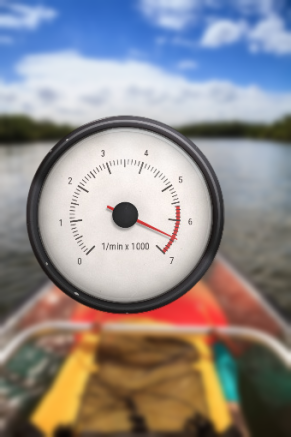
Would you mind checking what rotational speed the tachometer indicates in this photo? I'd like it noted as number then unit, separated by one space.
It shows 6500 rpm
